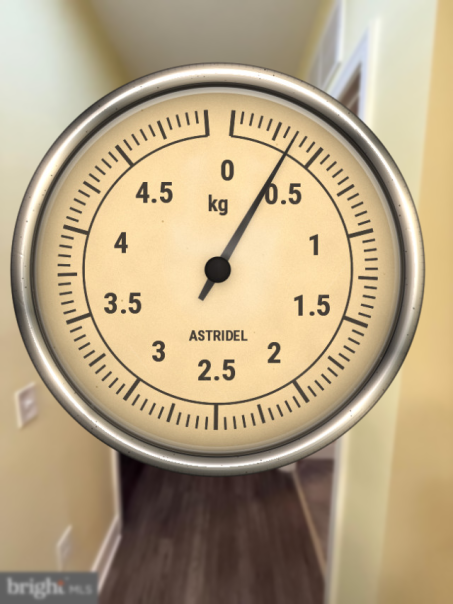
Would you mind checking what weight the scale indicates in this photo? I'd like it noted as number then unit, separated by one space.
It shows 0.35 kg
